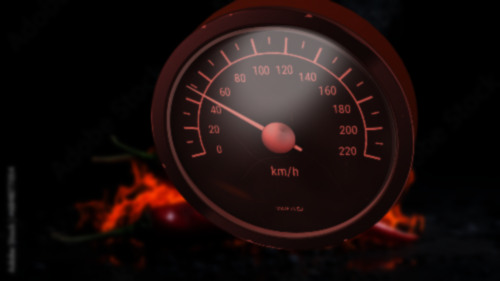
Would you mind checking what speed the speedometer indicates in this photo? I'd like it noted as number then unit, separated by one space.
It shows 50 km/h
